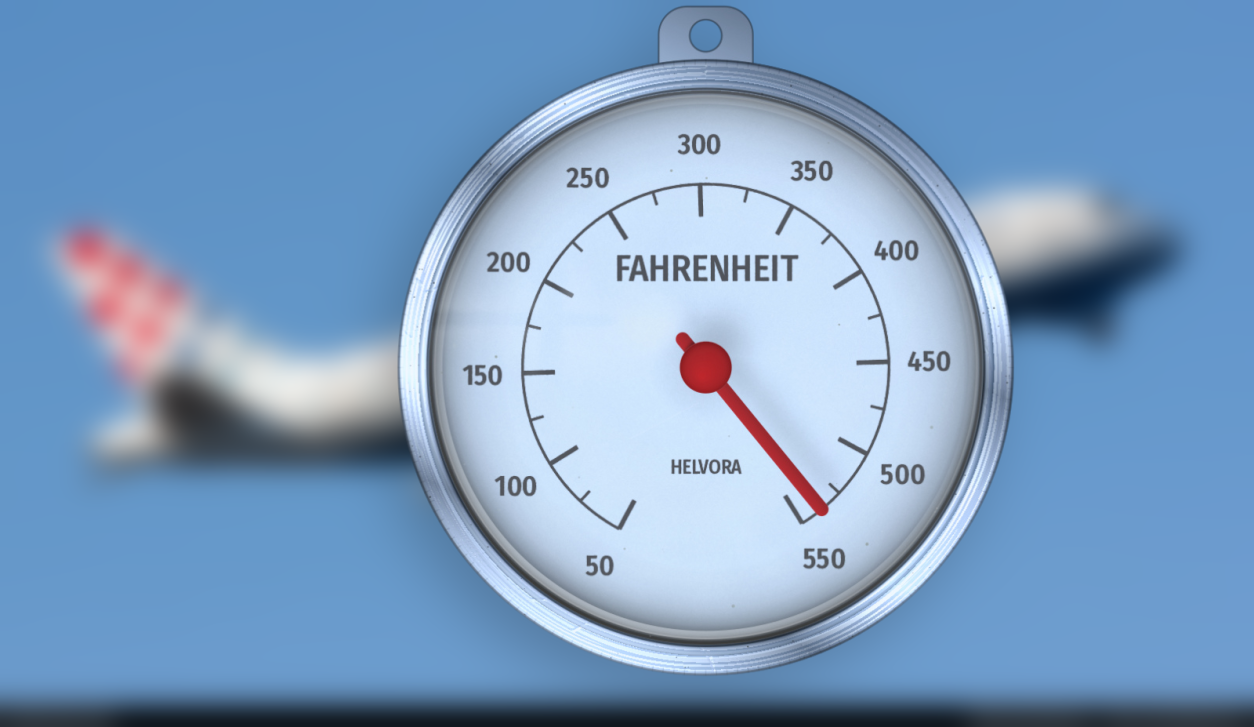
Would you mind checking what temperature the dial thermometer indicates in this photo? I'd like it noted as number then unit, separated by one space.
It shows 537.5 °F
